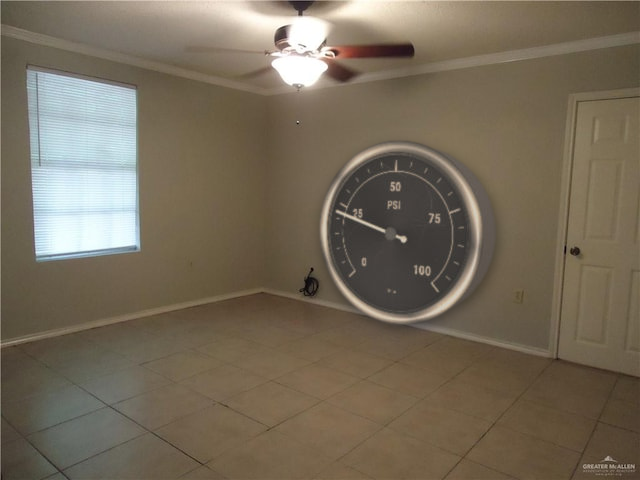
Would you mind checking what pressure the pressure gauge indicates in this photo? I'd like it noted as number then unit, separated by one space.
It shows 22.5 psi
